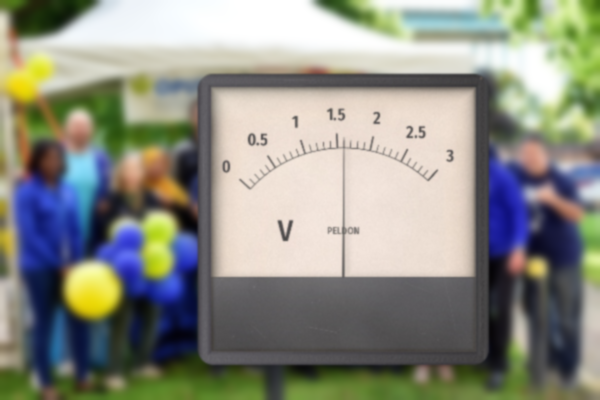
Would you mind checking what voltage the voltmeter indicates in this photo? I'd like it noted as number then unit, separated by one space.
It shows 1.6 V
